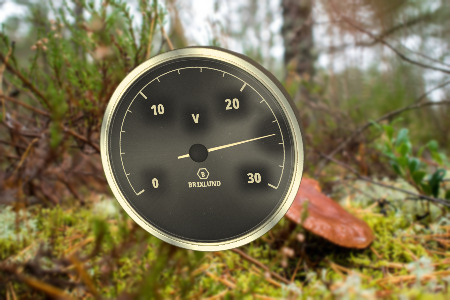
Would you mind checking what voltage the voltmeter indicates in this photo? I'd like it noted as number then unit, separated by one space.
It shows 25 V
